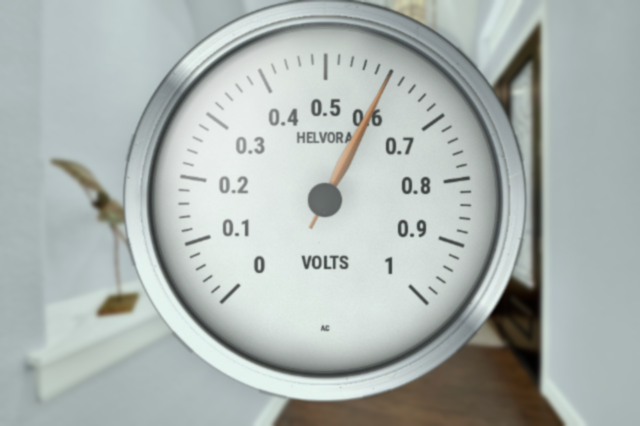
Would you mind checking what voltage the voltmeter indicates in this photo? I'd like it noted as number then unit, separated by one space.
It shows 0.6 V
